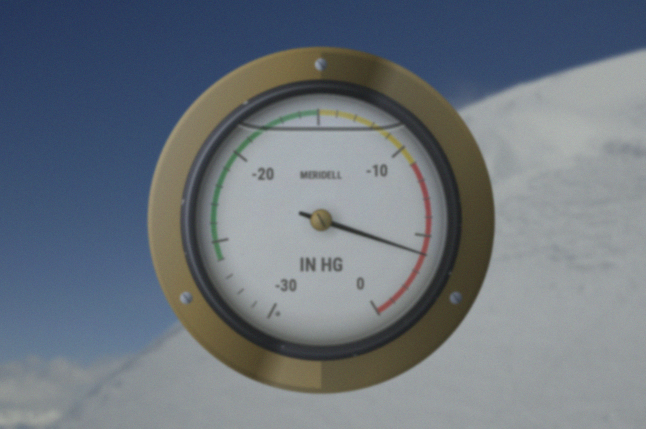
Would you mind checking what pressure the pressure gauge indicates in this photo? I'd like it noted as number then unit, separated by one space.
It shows -4 inHg
